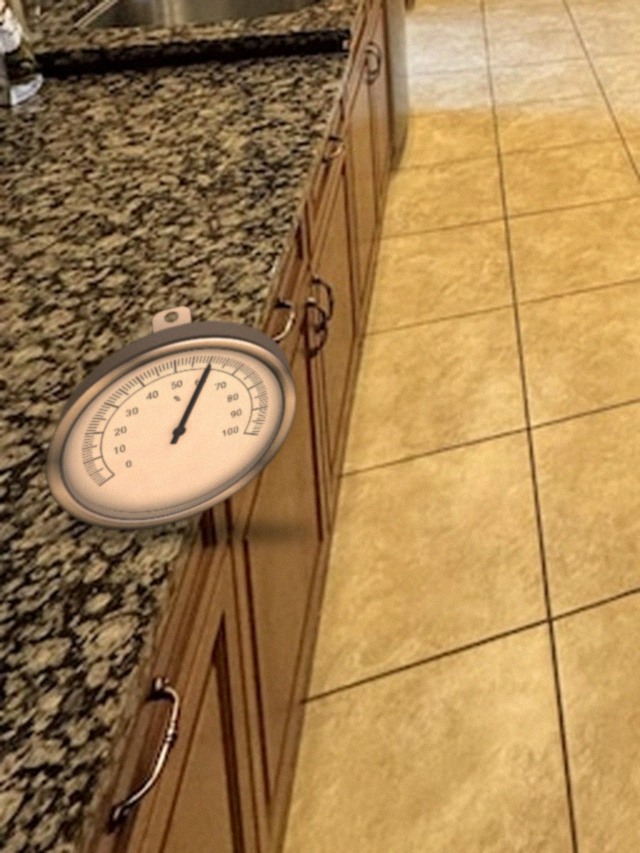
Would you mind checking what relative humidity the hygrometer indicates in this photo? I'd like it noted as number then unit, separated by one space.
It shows 60 %
